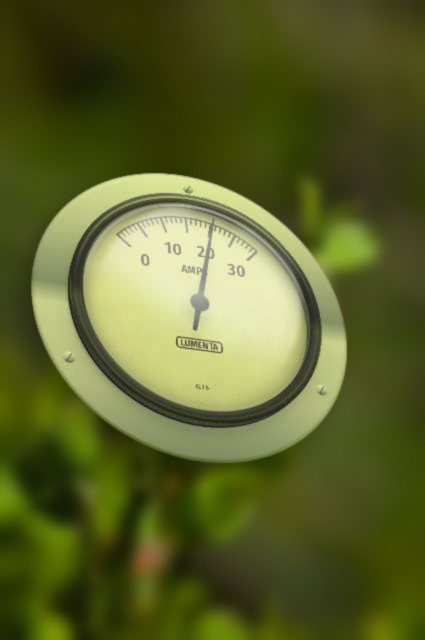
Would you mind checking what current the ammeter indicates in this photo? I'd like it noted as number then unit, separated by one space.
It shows 20 A
